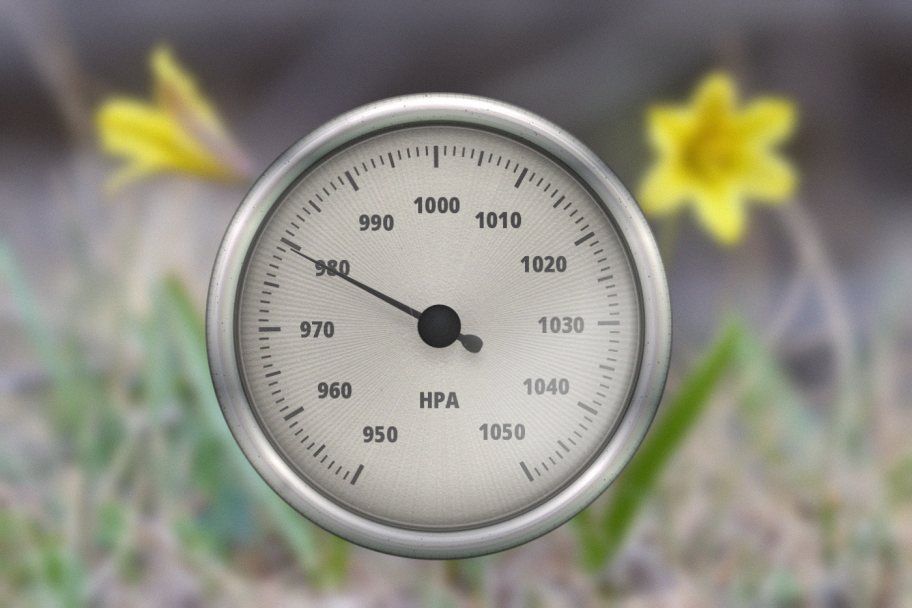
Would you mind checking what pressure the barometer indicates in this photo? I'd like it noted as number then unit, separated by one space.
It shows 979.5 hPa
